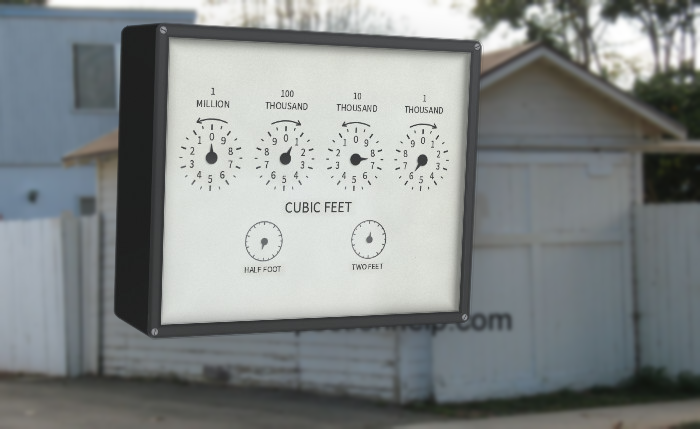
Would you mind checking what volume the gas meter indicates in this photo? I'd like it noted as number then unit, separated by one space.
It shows 7600 ft³
